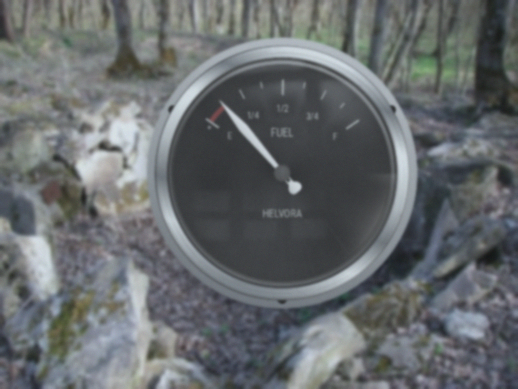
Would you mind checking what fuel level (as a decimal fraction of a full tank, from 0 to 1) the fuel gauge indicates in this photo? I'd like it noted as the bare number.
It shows 0.125
